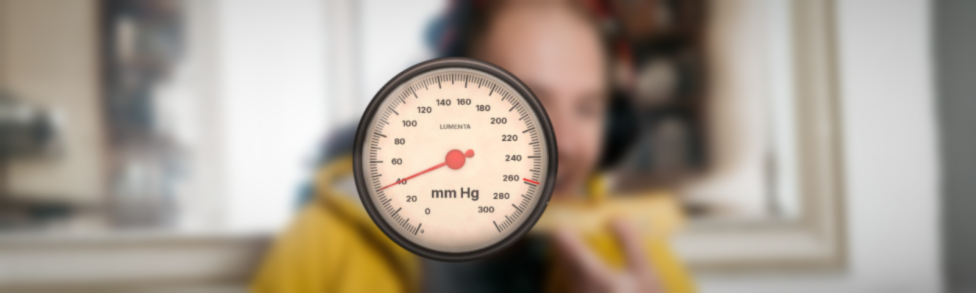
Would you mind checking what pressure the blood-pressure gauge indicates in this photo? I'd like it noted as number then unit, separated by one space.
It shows 40 mmHg
